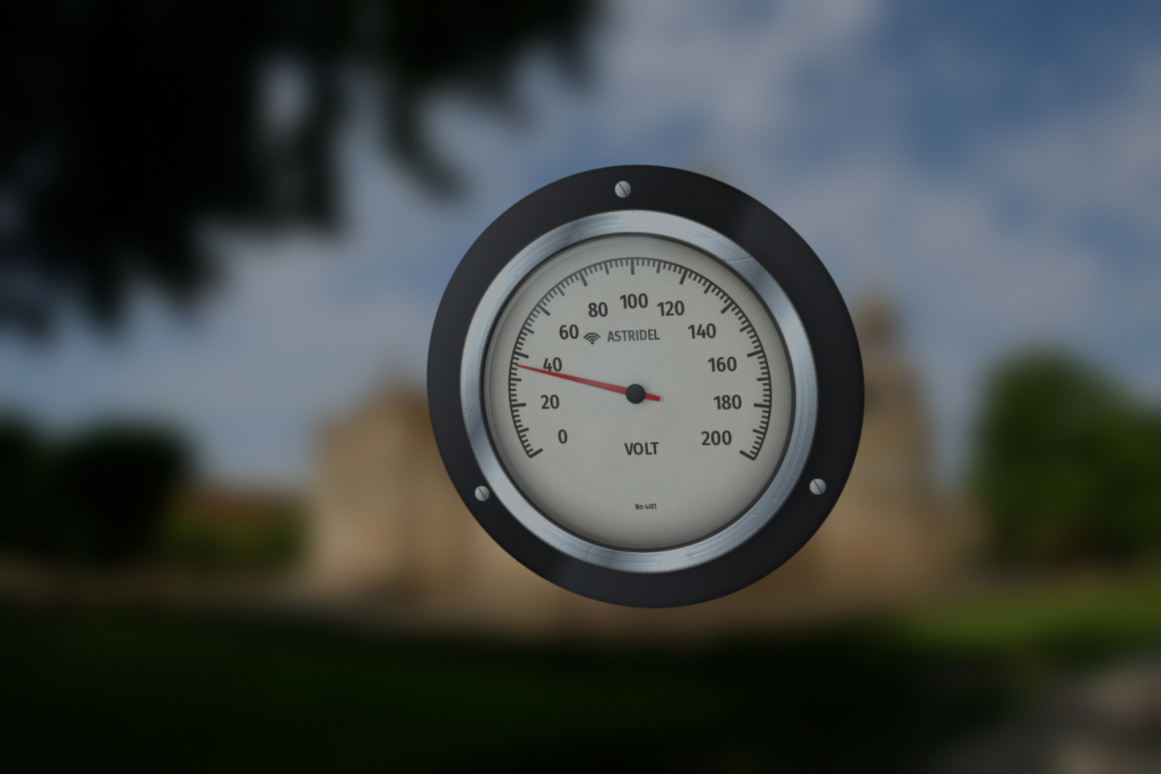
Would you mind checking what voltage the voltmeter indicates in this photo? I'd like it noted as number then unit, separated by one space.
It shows 36 V
